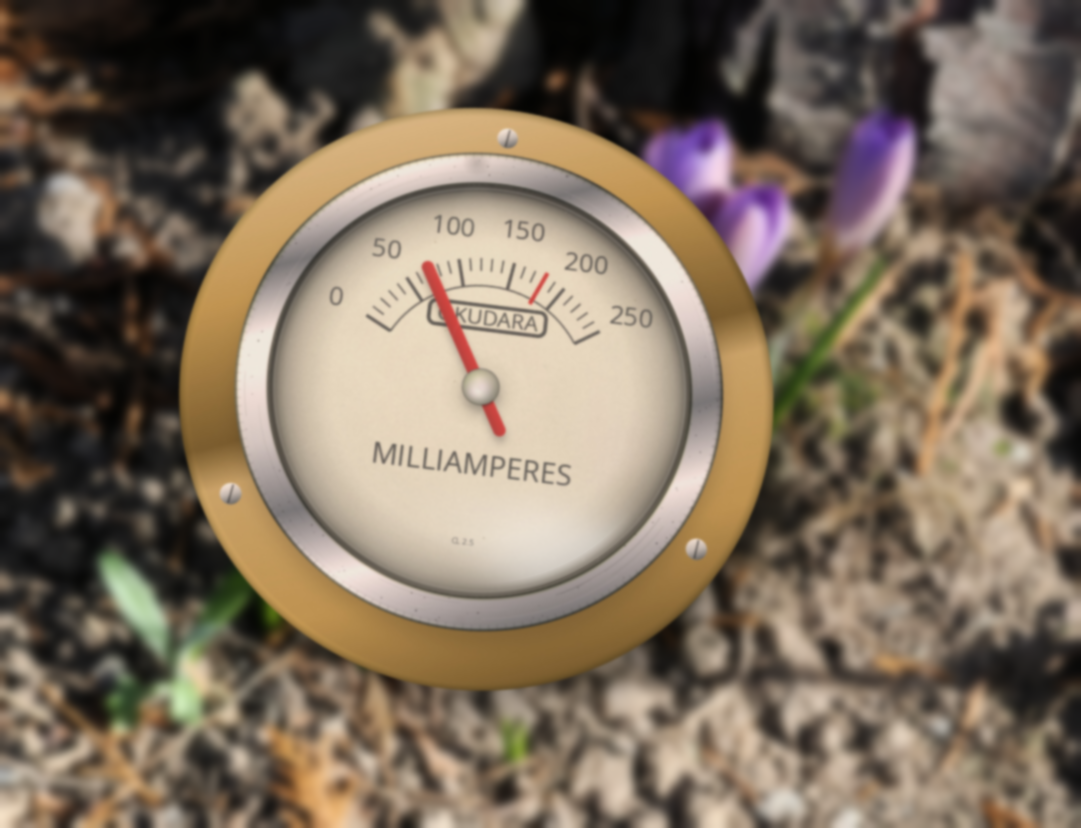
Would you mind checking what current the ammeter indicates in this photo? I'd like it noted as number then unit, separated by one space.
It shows 70 mA
